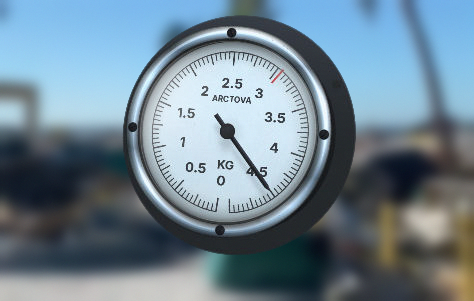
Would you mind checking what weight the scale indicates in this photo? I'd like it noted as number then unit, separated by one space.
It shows 4.5 kg
